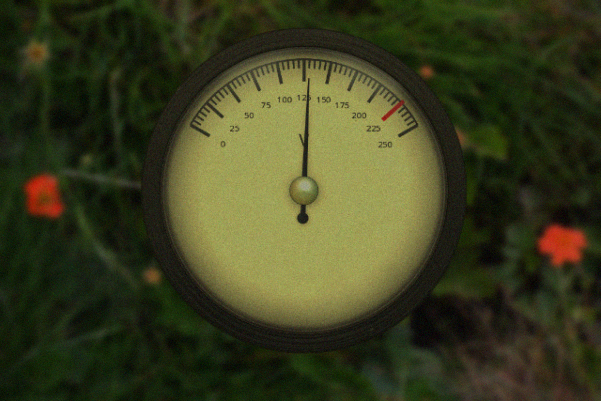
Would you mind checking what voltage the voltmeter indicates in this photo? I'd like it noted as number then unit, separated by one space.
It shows 130 V
